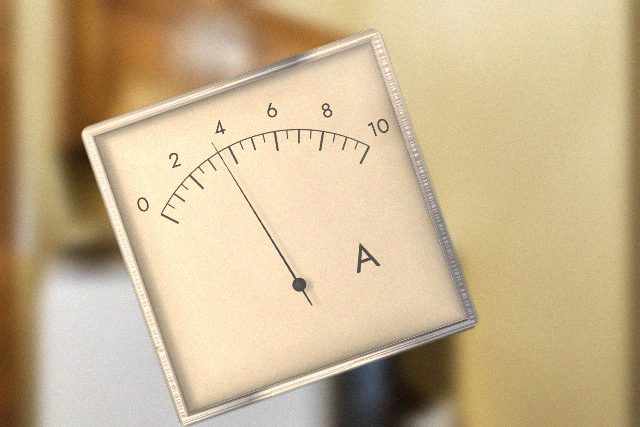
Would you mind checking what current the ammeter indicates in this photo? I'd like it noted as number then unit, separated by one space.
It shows 3.5 A
